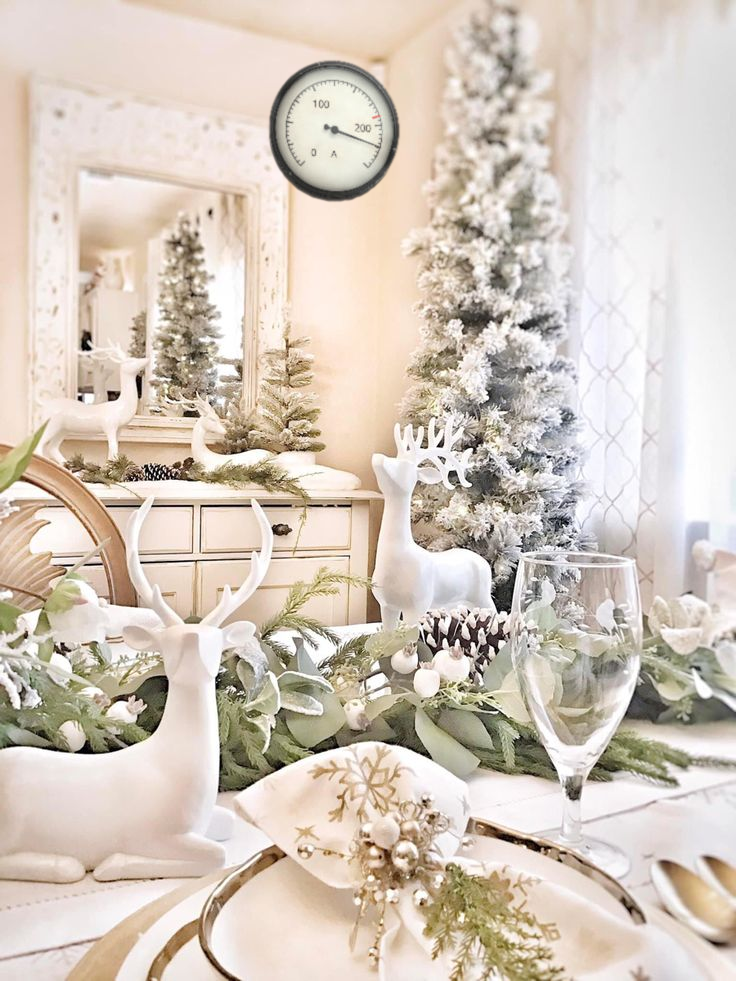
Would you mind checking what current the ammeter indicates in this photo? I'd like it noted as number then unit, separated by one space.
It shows 225 A
